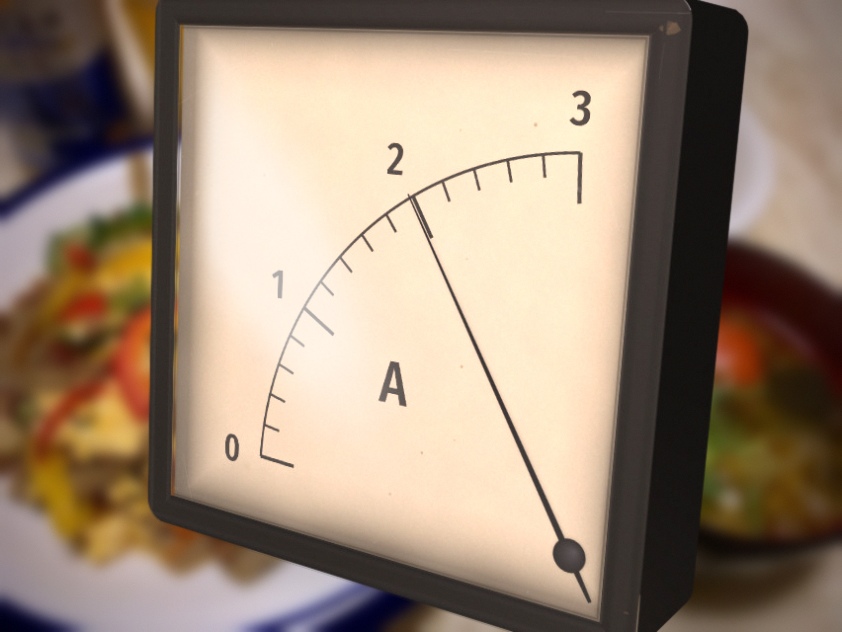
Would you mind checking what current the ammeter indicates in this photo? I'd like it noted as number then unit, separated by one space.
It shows 2 A
